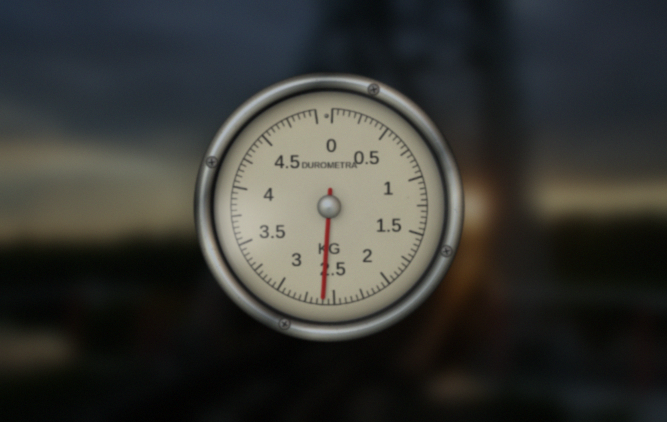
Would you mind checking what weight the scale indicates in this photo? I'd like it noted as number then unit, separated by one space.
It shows 2.6 kg
